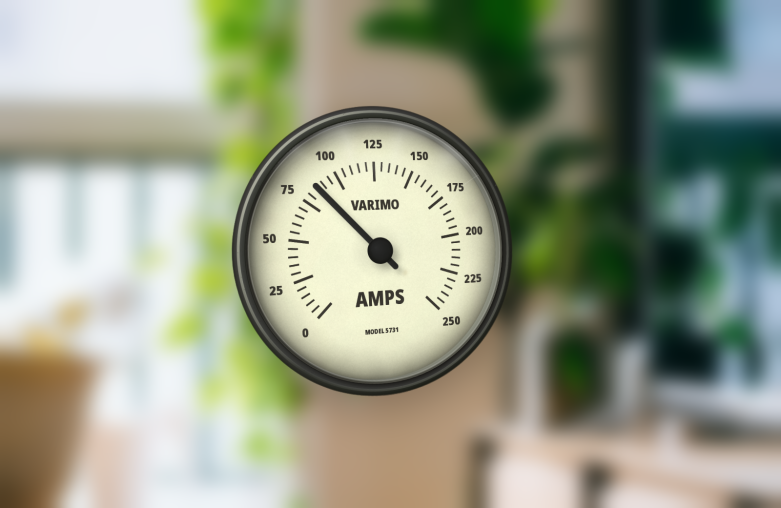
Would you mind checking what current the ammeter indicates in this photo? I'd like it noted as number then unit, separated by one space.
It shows 85 A
